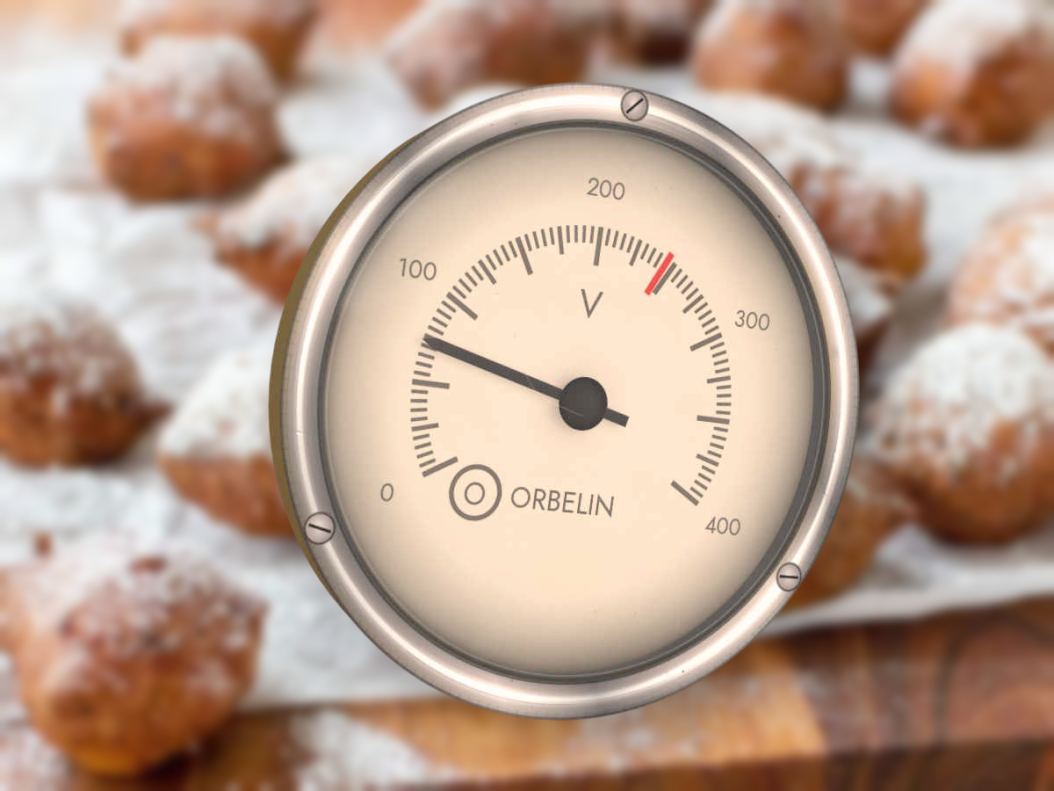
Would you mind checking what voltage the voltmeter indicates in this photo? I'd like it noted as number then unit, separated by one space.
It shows 72.5 V
